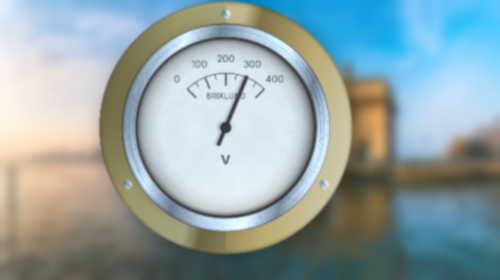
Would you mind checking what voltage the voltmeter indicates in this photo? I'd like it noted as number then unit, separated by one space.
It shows 300 V
